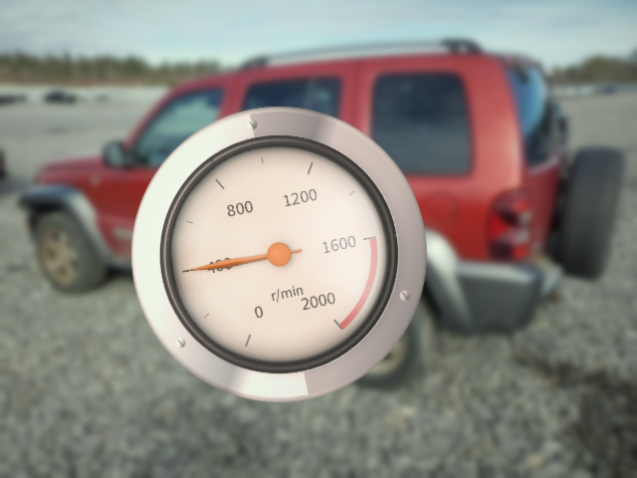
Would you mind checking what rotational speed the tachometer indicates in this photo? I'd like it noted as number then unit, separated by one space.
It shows 400 rpm
